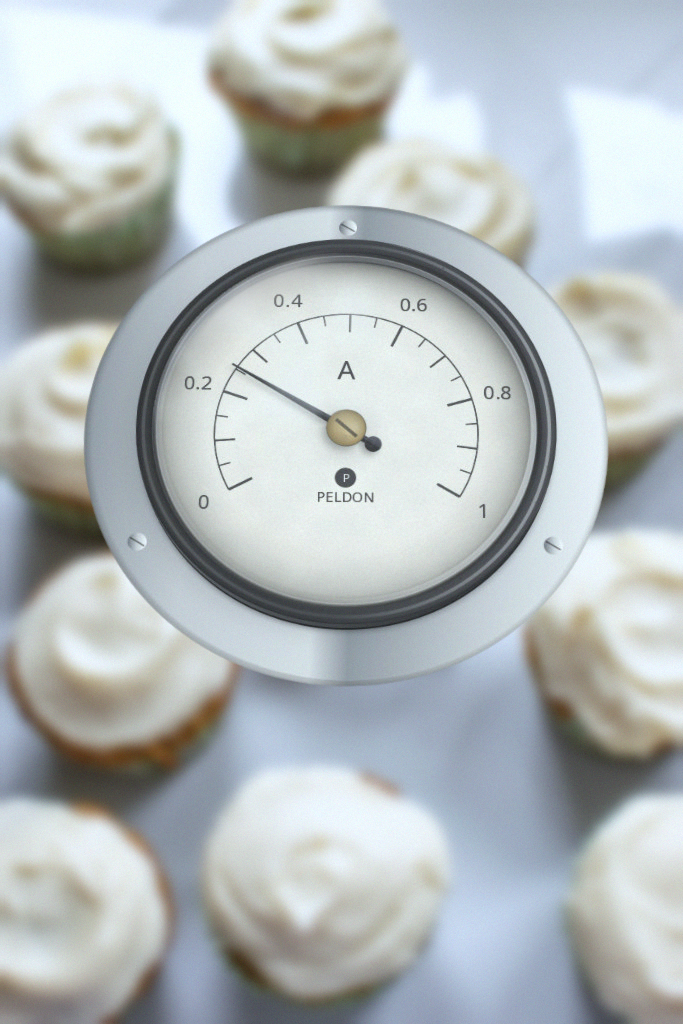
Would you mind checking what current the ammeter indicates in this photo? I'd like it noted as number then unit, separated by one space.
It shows 0.25 A
